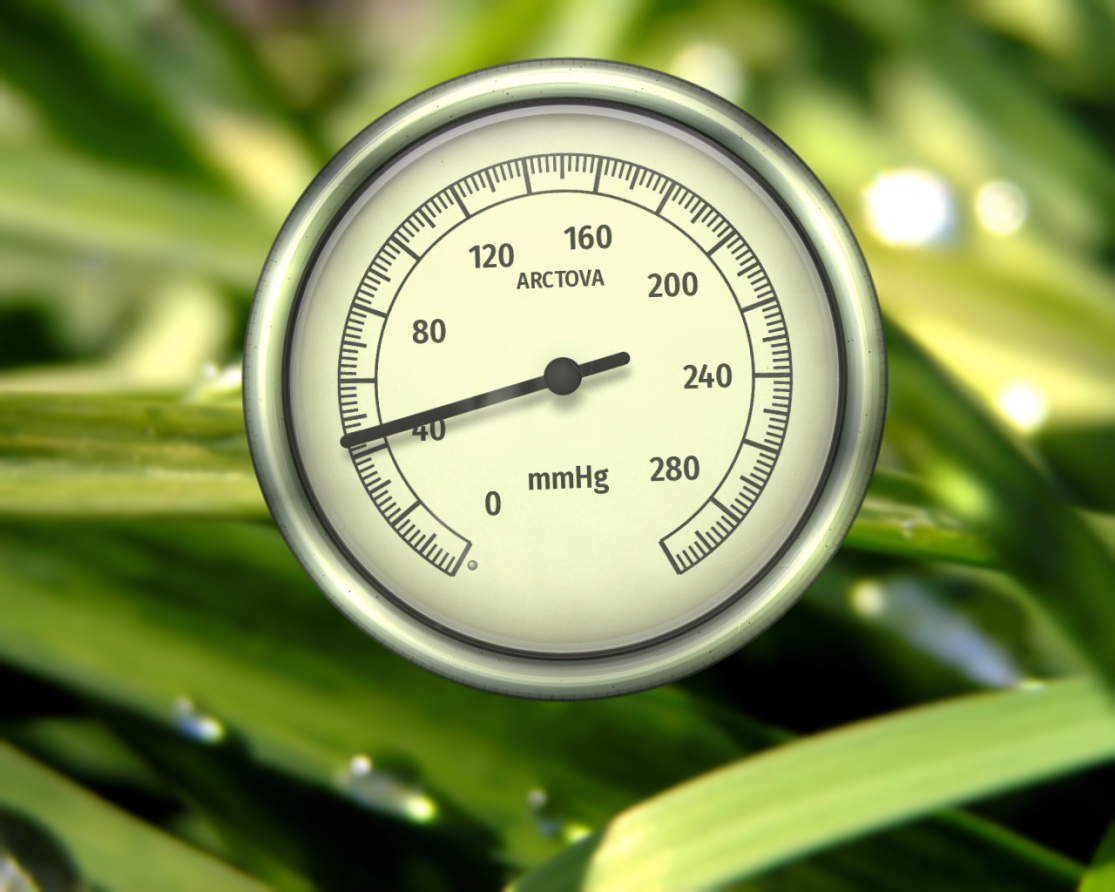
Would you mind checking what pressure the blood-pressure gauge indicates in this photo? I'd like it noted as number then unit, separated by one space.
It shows 44 mmHg
